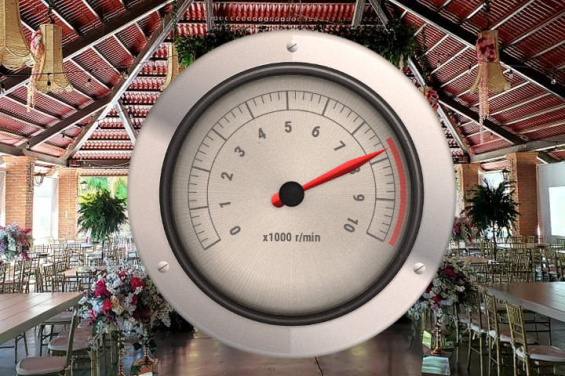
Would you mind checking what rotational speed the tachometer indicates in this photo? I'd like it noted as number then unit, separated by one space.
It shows 7800 rpm
